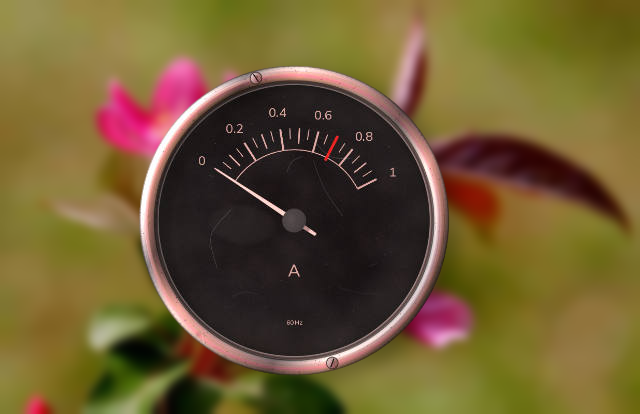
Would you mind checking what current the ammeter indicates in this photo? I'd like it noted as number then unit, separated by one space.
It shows 0 A
